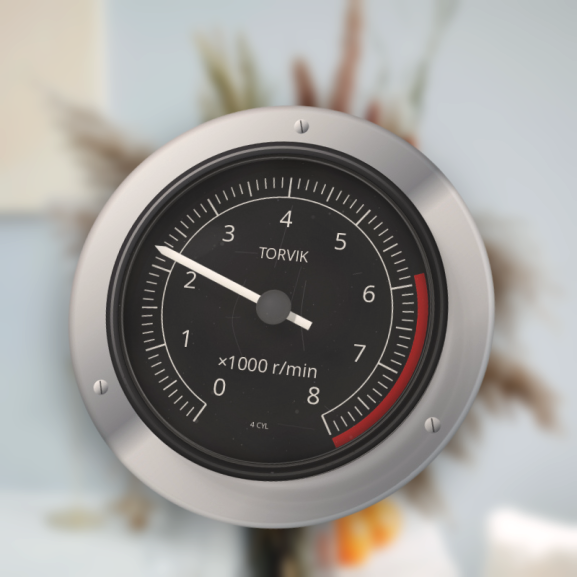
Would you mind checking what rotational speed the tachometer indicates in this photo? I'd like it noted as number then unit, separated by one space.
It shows 2200 rpm
